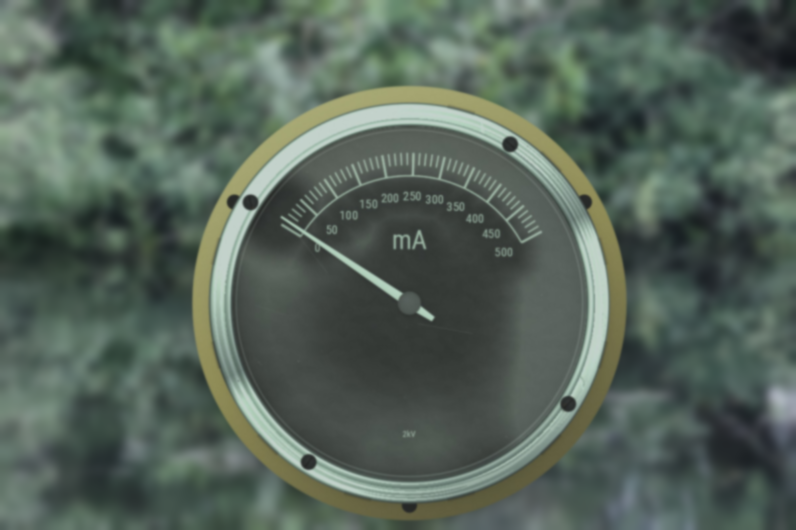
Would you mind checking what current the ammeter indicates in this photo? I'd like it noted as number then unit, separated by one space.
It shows 10 mA
